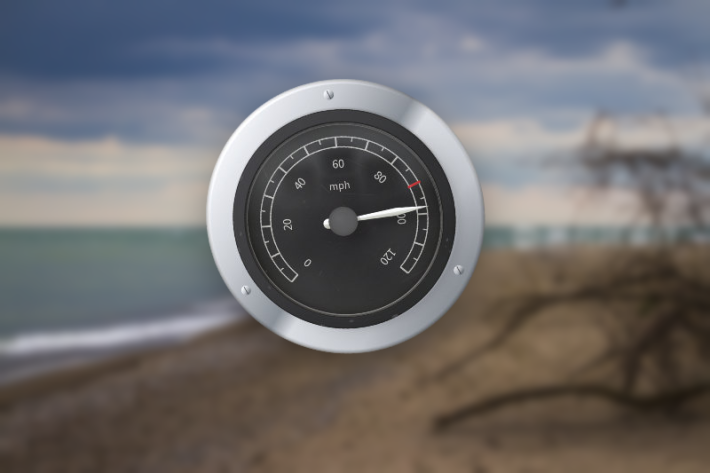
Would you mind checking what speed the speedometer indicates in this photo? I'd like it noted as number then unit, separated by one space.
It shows 97.5 mph
